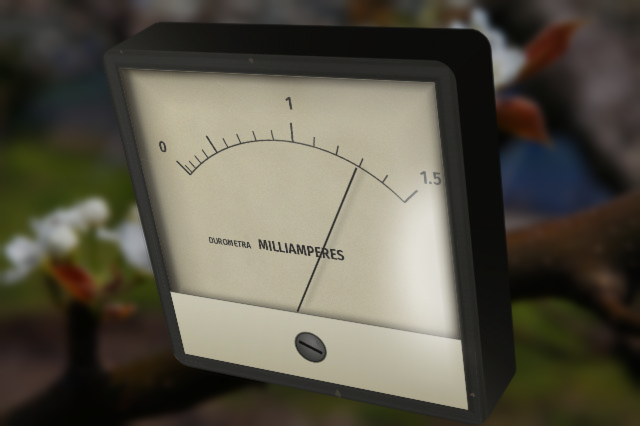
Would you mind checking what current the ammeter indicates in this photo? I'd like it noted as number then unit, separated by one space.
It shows 1.3 mA
